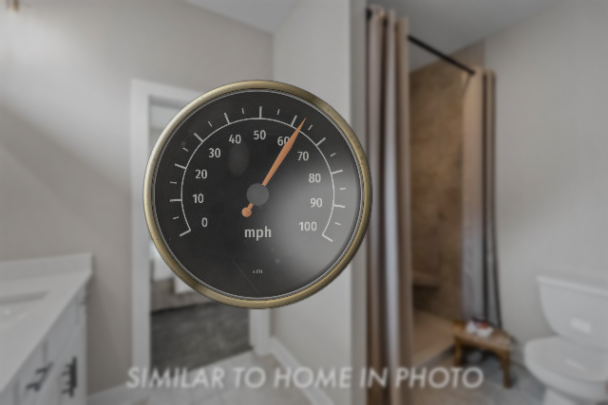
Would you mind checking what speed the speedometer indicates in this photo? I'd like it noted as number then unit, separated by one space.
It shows 62.5 mph
